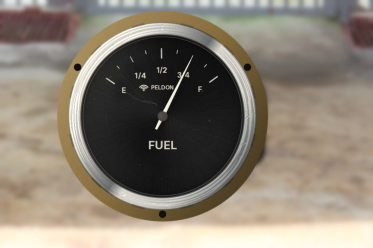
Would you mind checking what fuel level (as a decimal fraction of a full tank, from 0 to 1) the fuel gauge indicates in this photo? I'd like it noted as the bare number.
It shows 0.75
